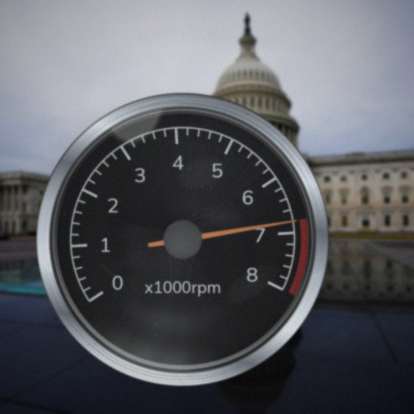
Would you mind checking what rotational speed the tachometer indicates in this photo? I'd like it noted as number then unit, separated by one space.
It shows 6800 rpm
